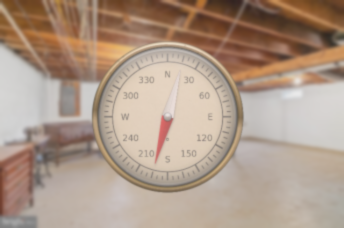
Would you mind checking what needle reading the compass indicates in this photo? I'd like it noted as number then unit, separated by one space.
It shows 195 °
